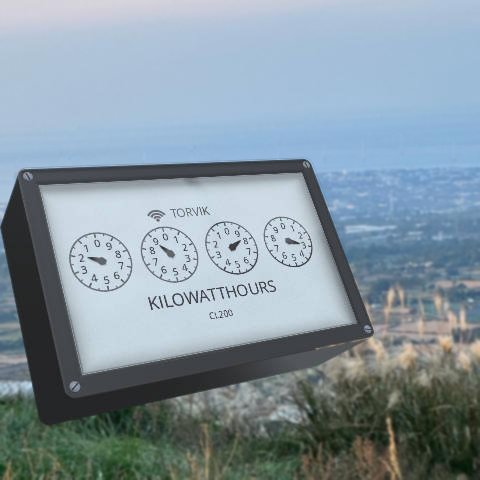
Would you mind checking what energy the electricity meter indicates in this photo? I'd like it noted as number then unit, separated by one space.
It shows 1883 kWh
